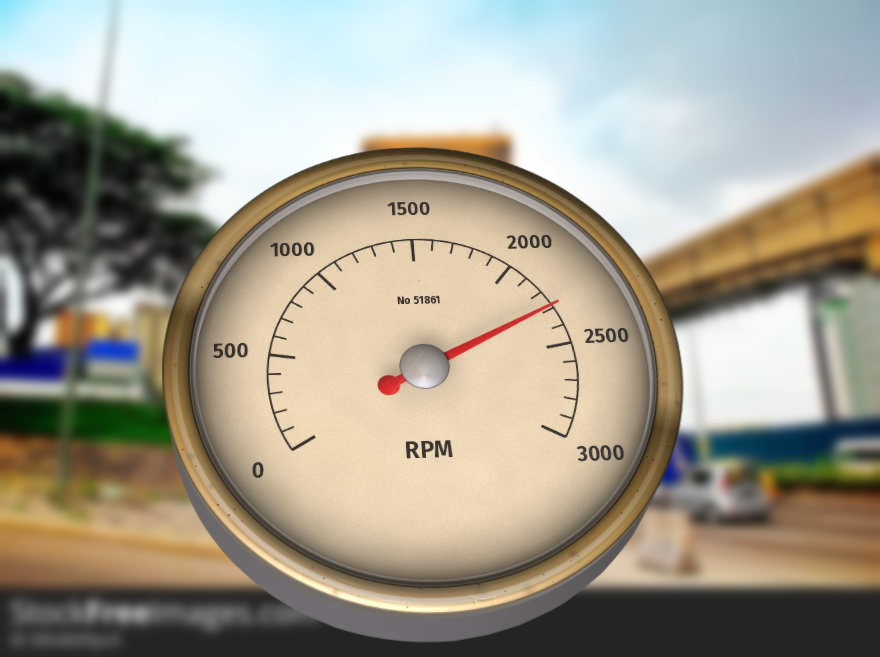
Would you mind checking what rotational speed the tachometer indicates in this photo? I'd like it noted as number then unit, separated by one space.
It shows 2300 rpm
